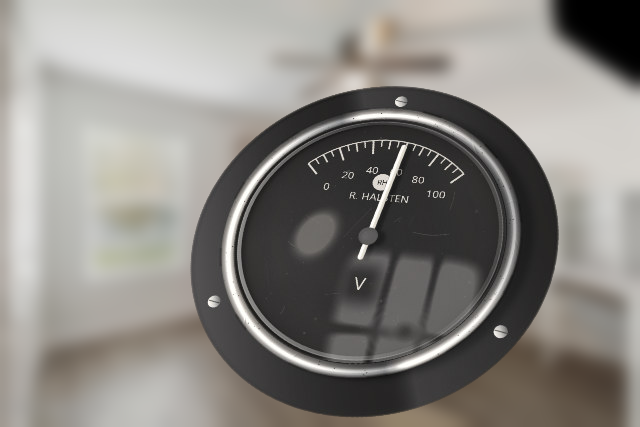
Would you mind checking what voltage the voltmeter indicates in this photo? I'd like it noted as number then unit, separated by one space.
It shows 60 V
